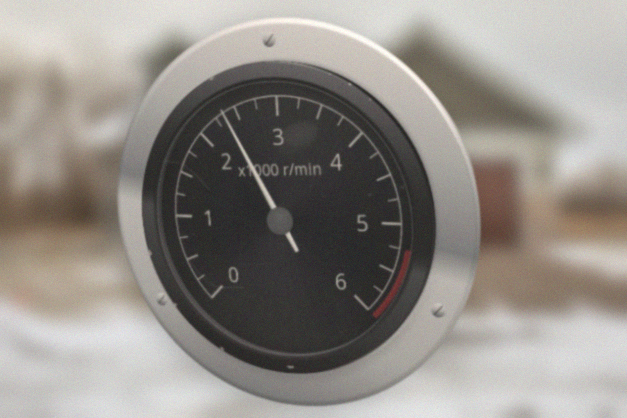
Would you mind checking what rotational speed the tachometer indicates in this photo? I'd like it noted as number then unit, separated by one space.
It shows 2375 rpm
